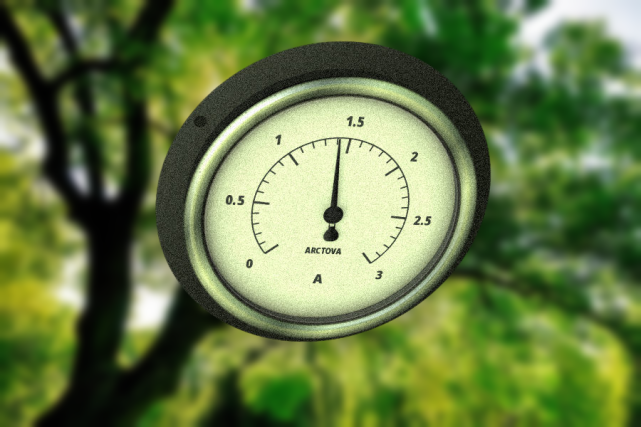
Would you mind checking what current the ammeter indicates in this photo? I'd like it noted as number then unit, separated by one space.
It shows 1.4 A
